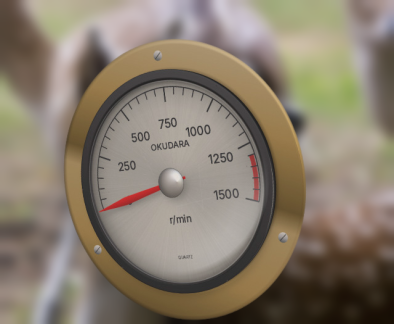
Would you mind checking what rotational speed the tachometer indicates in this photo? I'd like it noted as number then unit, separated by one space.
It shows 0 rpm
